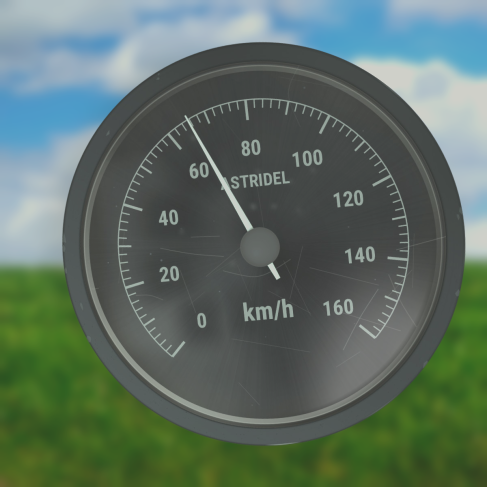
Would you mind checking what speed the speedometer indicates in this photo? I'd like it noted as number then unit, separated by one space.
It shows 66 km/h
